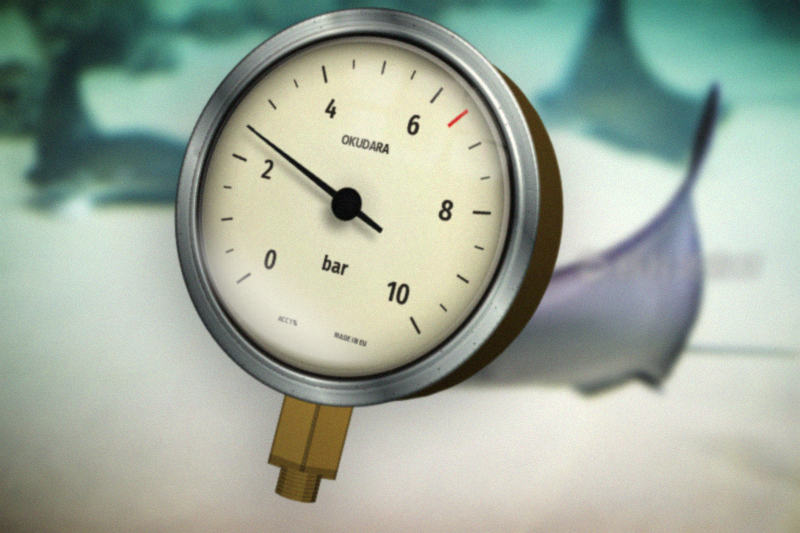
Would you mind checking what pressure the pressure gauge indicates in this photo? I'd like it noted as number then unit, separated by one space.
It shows 2.5 bar
